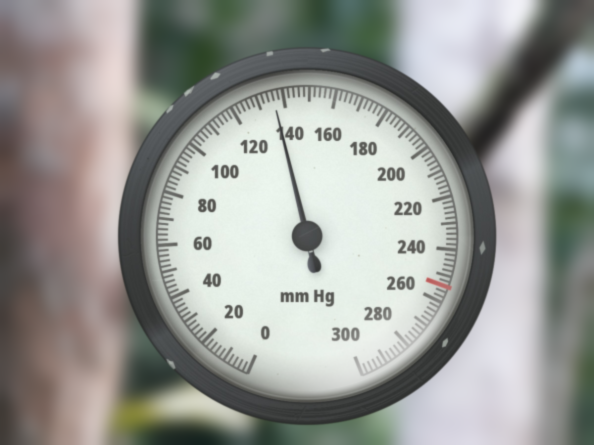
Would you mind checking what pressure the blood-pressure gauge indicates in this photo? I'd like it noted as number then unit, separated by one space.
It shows 136 mmHg
